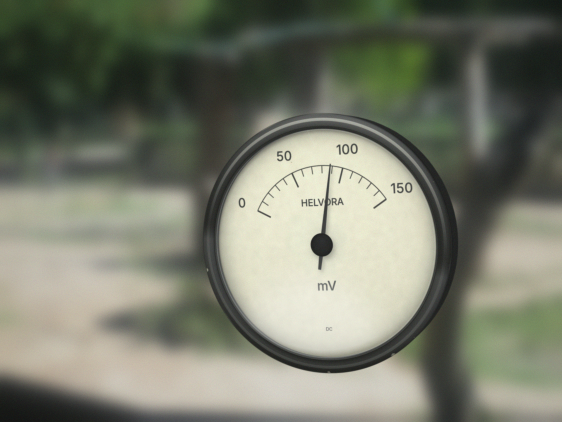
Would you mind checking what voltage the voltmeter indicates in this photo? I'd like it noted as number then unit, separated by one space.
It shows 90 mV
